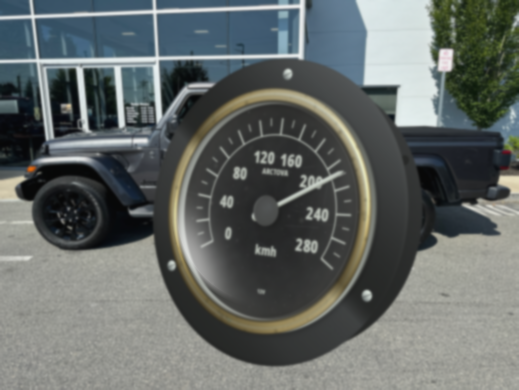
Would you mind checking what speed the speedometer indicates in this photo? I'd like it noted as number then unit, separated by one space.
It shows 210 km/h
